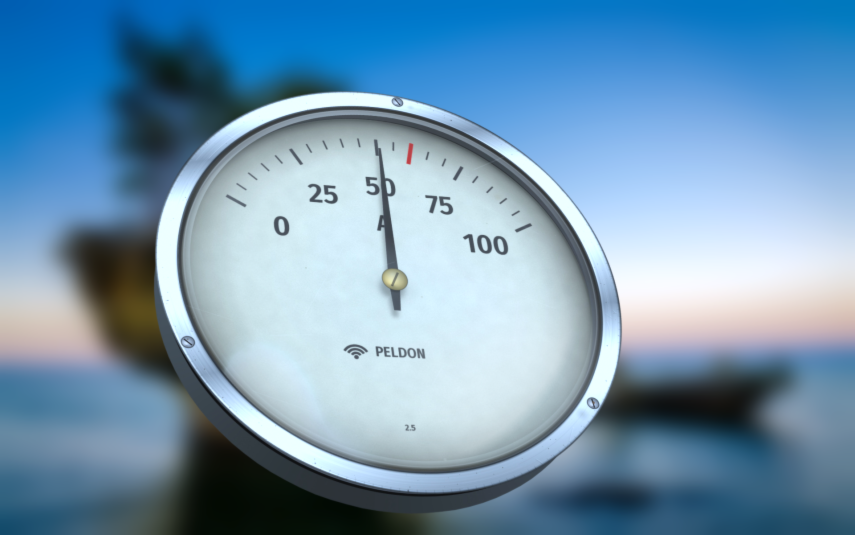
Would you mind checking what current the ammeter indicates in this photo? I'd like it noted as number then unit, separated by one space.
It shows 50 A
